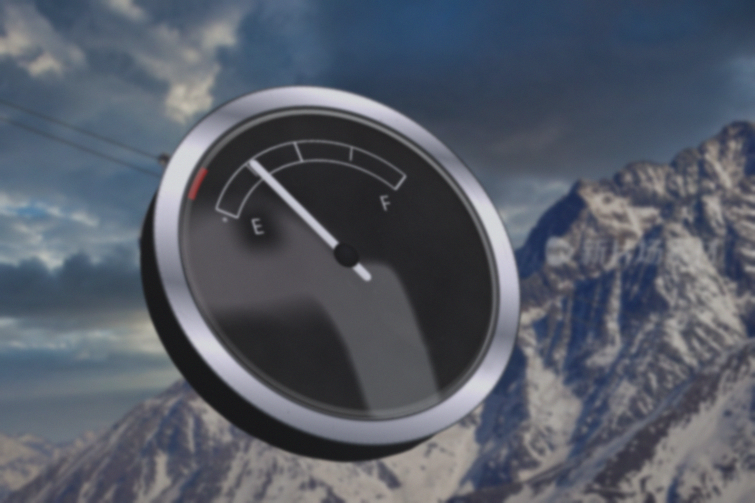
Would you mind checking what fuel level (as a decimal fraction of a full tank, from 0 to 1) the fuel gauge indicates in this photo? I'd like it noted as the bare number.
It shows 0.25
